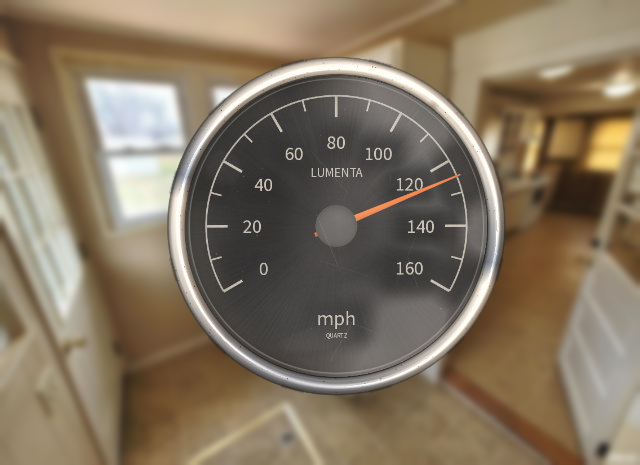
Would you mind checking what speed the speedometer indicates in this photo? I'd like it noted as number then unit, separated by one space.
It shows 125 mph
